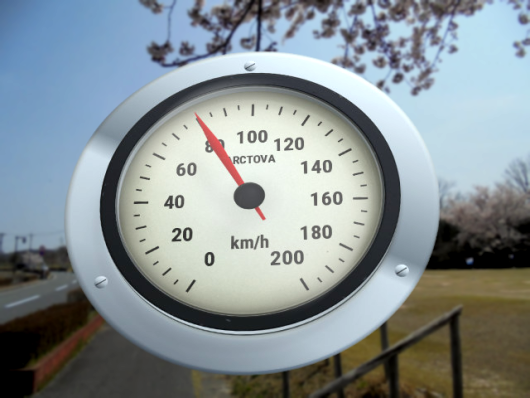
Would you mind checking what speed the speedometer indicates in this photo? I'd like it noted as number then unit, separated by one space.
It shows 80 km/h
